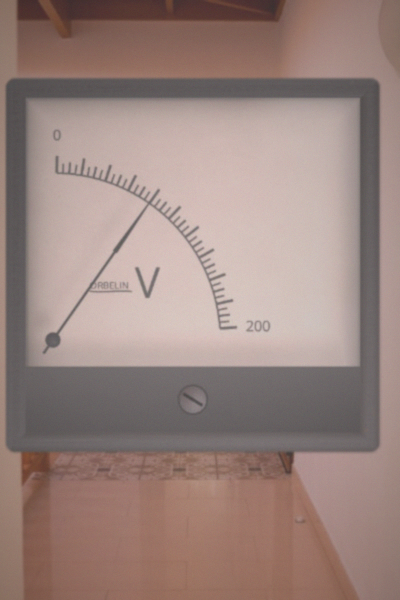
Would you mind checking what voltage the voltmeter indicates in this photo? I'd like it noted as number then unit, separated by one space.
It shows 80 V
